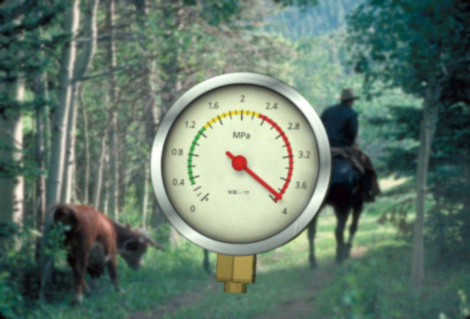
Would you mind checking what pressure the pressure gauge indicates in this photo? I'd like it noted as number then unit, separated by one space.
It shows 3.9 MPa
